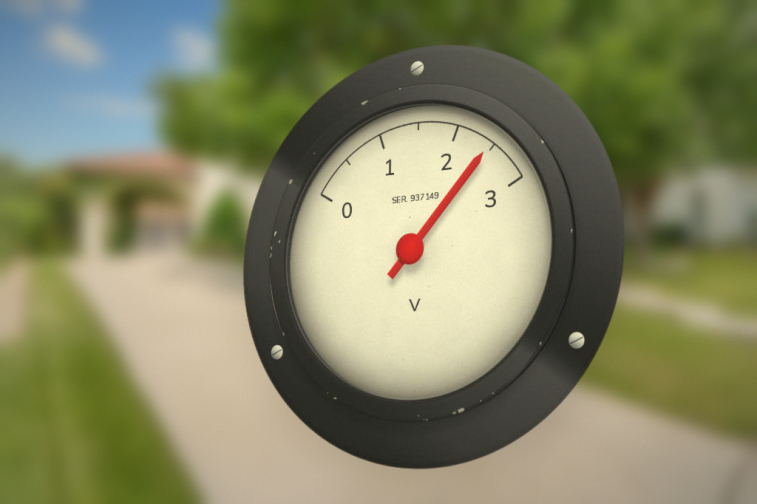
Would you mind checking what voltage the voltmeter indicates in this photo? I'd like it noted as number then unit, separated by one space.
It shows 2.5 V
